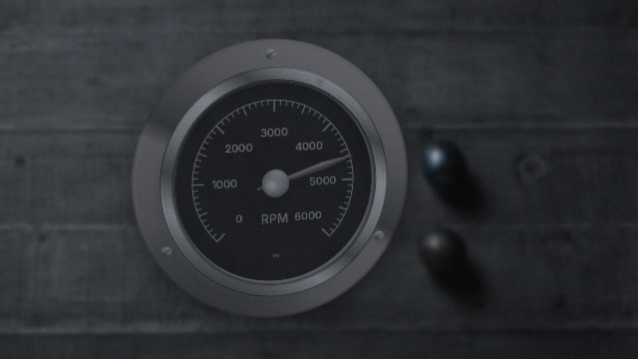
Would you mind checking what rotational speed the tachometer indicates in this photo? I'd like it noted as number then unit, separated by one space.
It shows 4600 rpm
